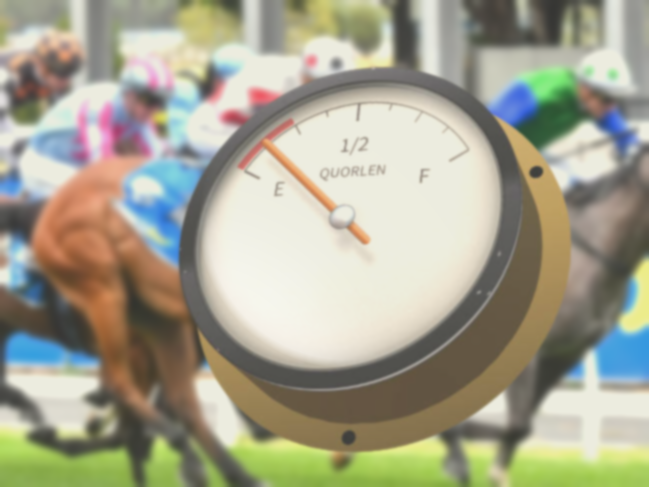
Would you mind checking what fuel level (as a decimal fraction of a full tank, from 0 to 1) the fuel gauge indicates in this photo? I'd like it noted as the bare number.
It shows 0.125
